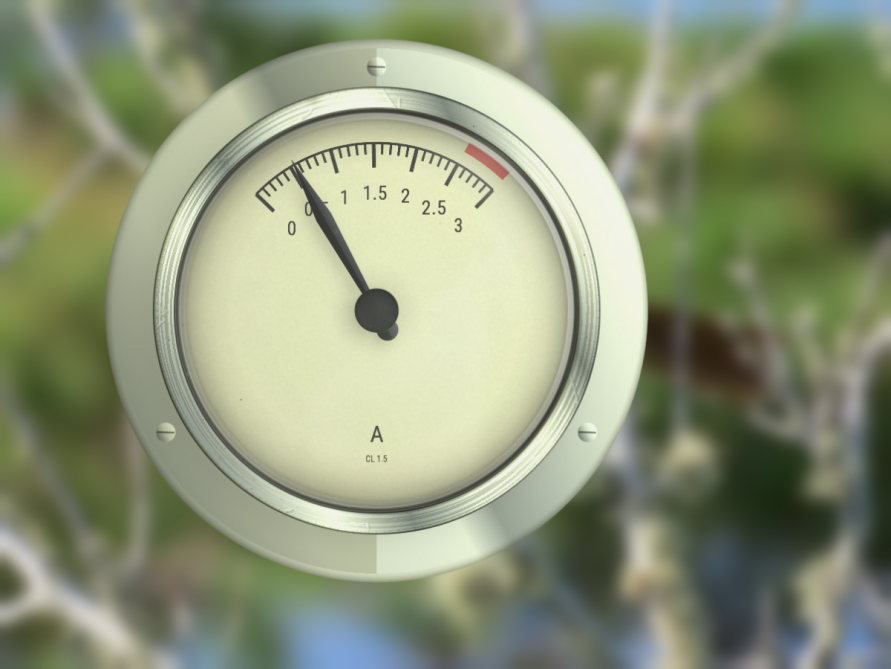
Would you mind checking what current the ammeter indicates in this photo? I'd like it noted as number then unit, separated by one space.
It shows 0.55 A
